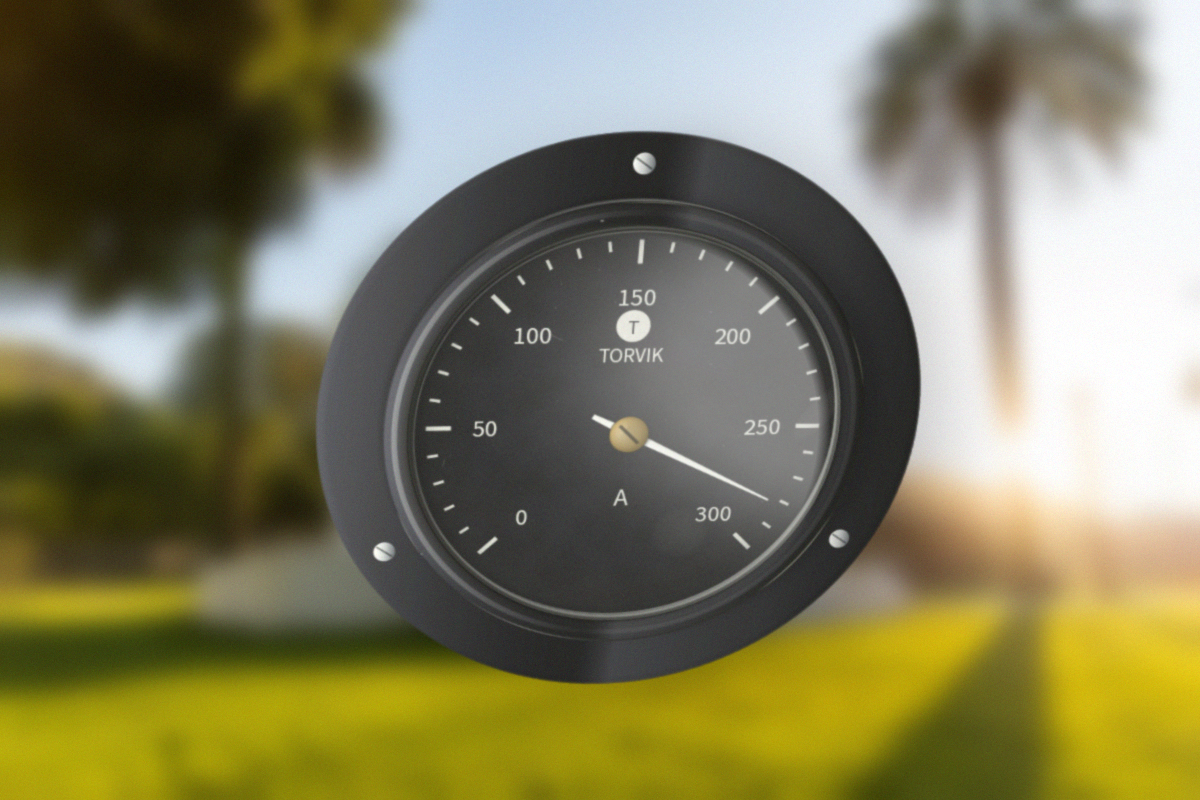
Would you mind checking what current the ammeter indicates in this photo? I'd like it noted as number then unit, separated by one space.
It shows 280 A
